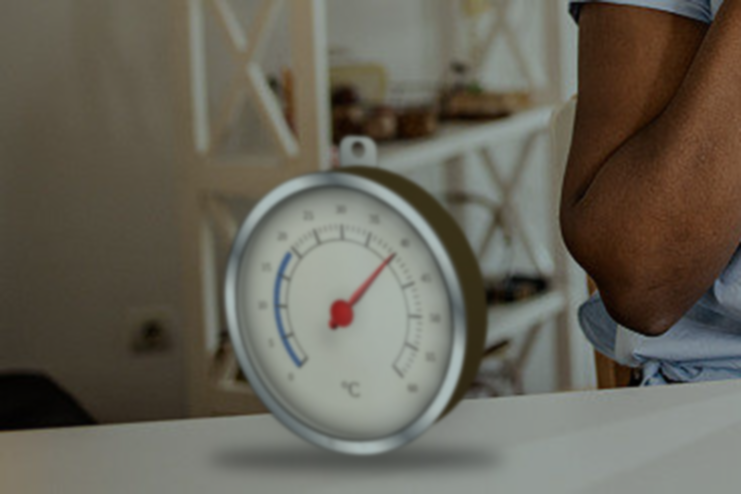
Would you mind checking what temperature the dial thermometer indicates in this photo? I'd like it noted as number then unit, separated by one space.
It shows 40 °C
